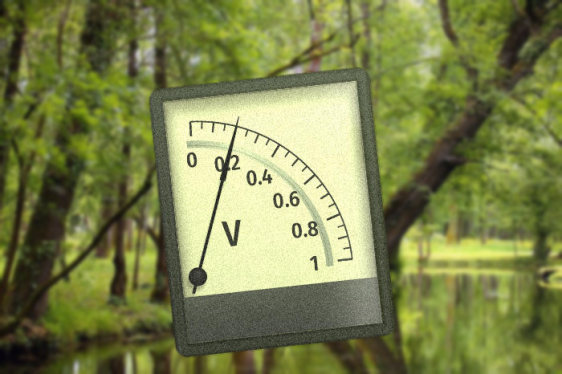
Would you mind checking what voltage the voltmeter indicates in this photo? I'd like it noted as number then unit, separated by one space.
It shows 0.2 V
